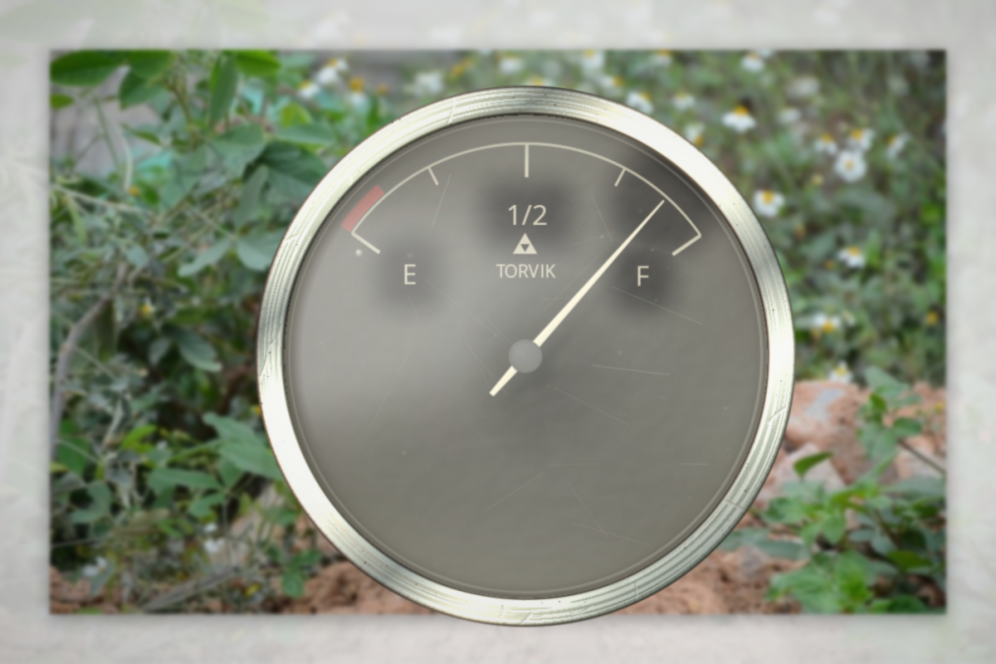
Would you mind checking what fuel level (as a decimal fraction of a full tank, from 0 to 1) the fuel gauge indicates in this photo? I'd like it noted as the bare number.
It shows 0.875
